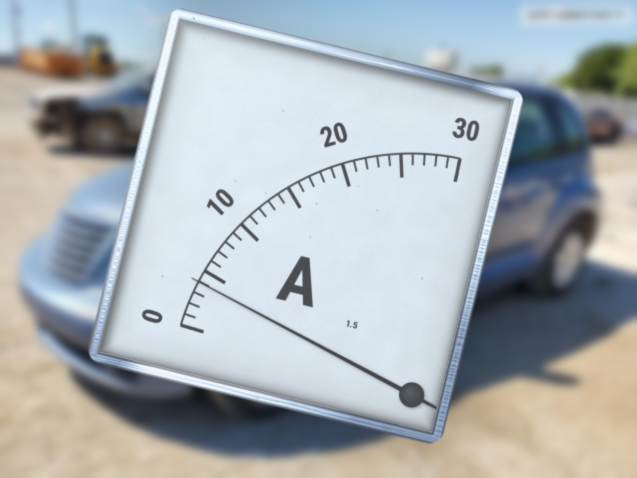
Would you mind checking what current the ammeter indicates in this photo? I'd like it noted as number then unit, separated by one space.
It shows 4 A
